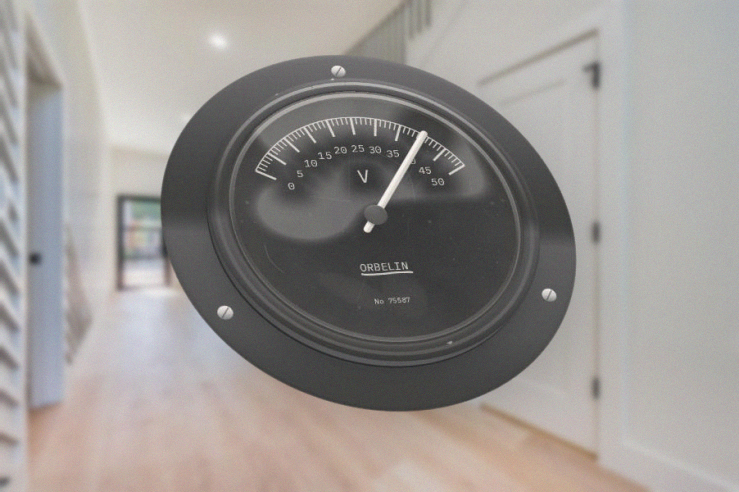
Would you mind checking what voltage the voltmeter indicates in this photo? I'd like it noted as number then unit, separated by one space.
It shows 40 V
